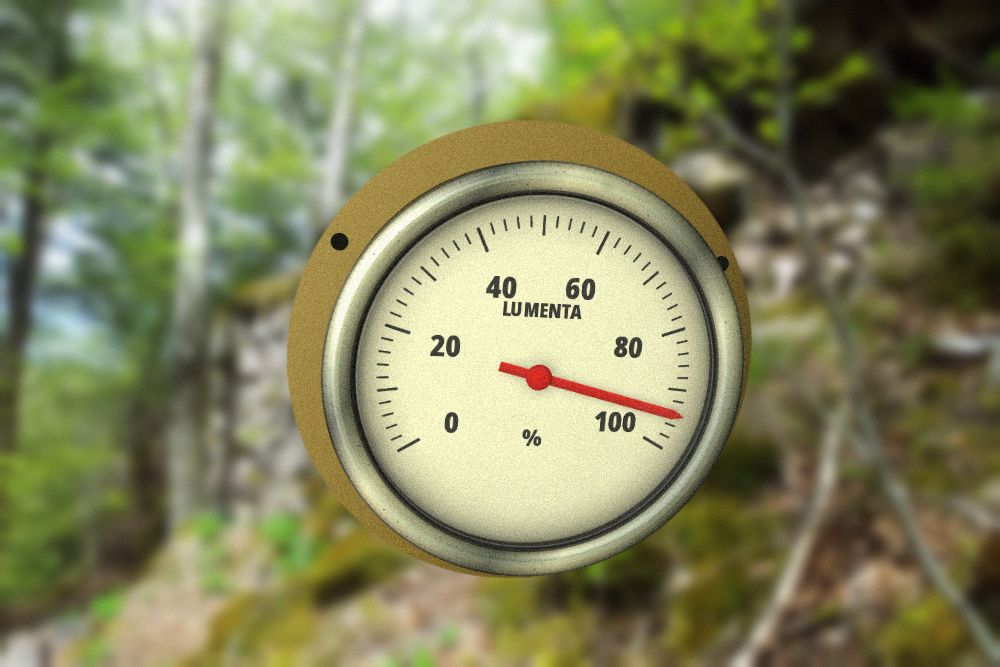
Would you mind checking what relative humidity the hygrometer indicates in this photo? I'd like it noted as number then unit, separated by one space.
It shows 94 %
